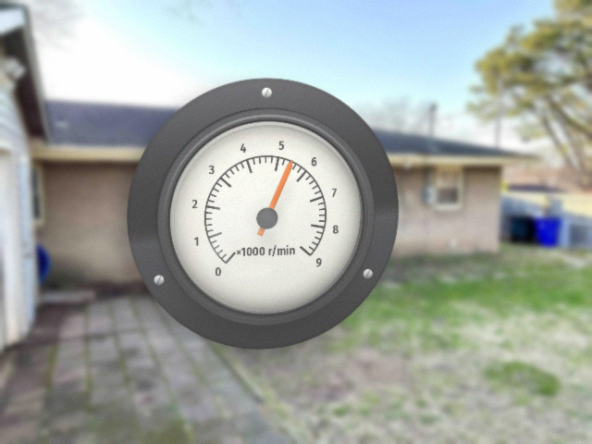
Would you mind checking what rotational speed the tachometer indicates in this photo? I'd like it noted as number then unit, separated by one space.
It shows 5400 rpm
